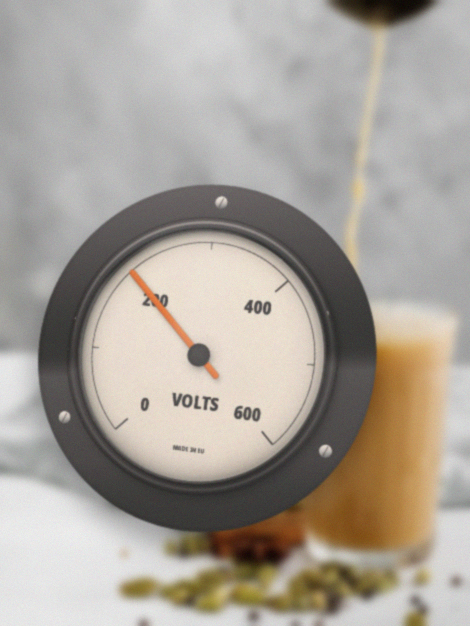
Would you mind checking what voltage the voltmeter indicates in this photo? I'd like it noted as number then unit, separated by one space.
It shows 200 V
